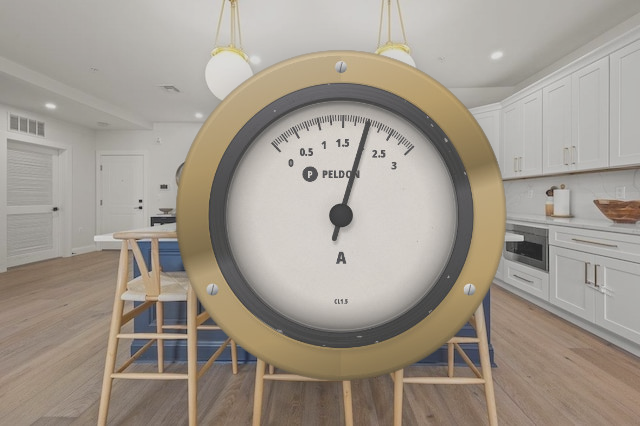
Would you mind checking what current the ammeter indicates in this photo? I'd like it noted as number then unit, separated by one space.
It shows 2 A
